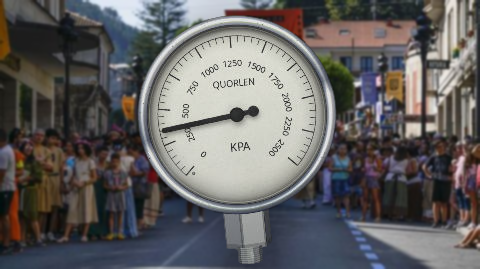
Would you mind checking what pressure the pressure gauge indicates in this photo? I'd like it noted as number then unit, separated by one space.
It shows 350 kPa
